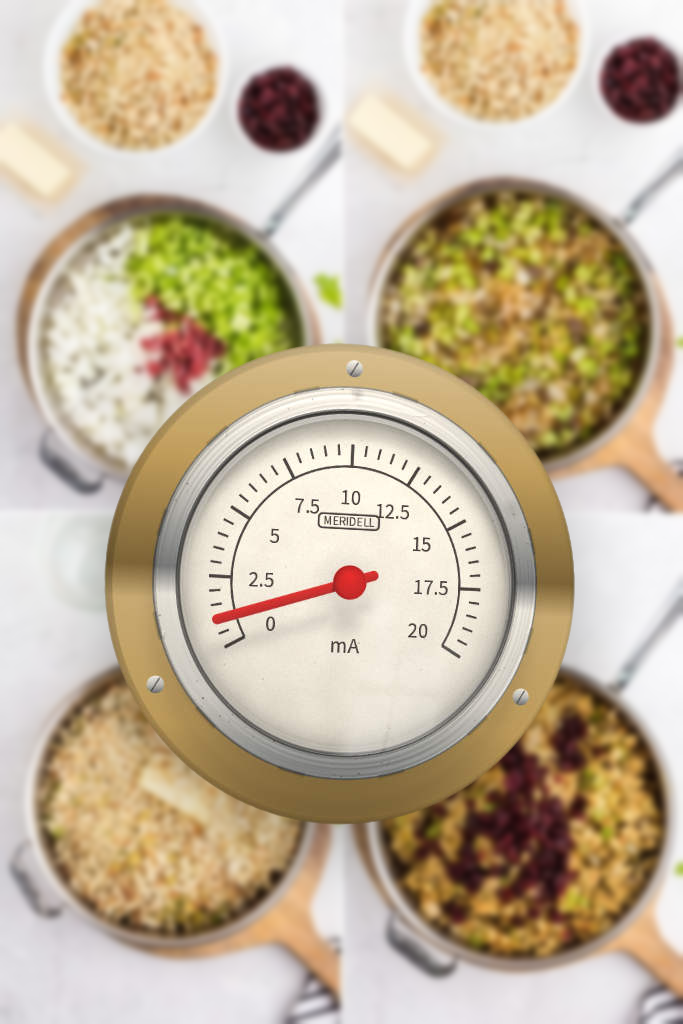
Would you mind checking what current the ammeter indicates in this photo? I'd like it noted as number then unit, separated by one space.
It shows 1 mA
